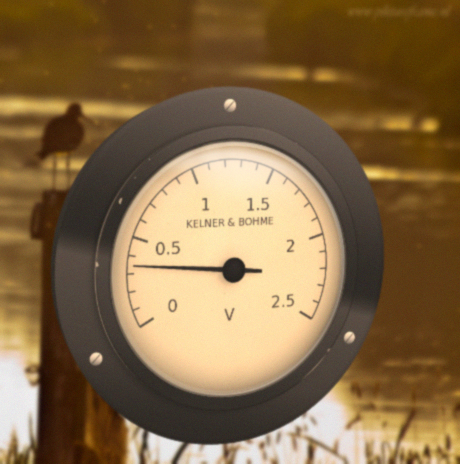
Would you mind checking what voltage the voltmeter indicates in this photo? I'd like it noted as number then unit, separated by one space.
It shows 0.35 V
